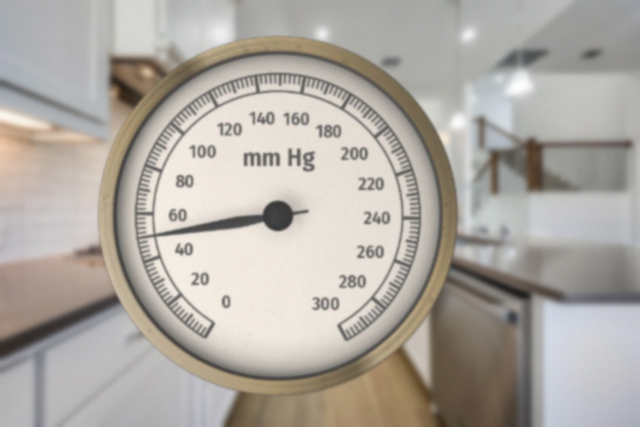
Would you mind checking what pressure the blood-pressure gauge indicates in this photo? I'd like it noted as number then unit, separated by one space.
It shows 50 mmHg
